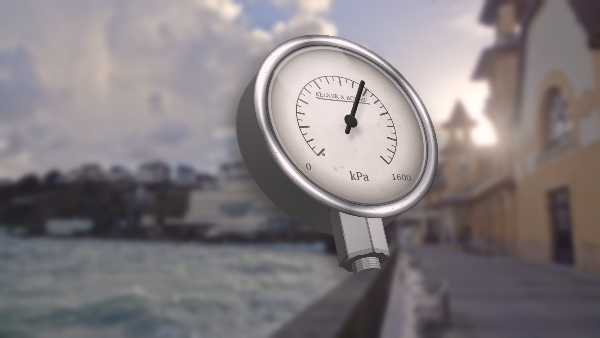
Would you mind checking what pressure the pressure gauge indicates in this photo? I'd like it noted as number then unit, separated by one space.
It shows 950 kPa
